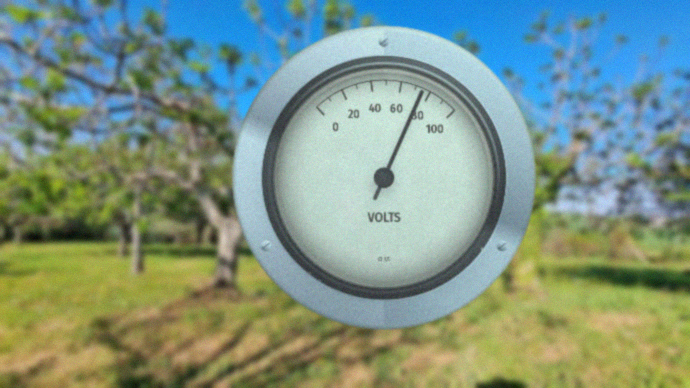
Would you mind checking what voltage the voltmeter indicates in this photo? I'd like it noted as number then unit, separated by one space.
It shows 75 V
